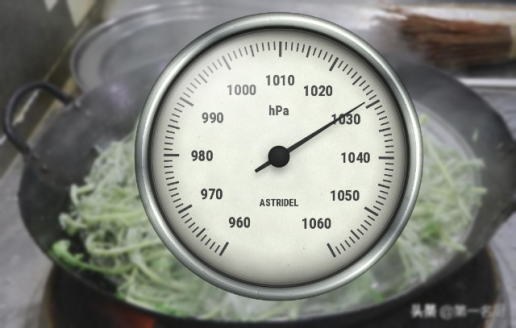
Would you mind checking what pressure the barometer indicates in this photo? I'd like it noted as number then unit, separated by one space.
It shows 1029 hPa
